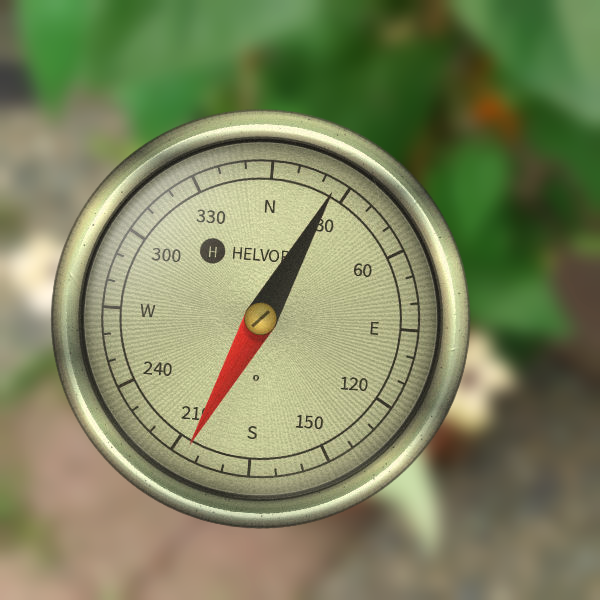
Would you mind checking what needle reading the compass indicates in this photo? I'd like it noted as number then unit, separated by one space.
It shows 205 °
